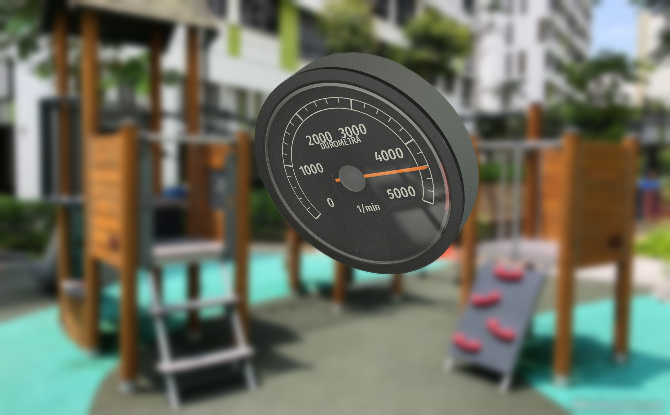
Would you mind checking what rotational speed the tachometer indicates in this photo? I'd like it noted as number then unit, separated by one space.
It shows 4400 rpm
